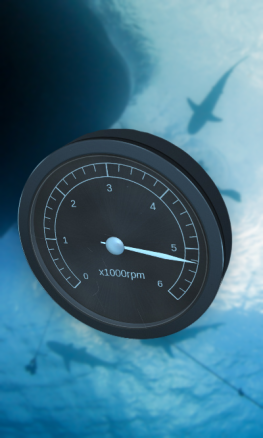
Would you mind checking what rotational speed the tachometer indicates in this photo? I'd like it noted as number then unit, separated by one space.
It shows 5200 rpm
